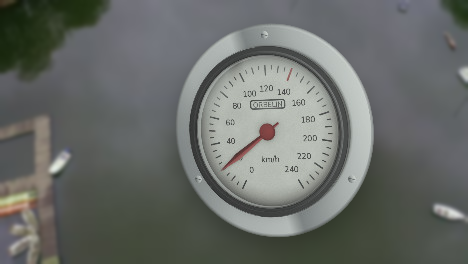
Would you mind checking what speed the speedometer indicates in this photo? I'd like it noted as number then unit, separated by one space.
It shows 20 km/h
